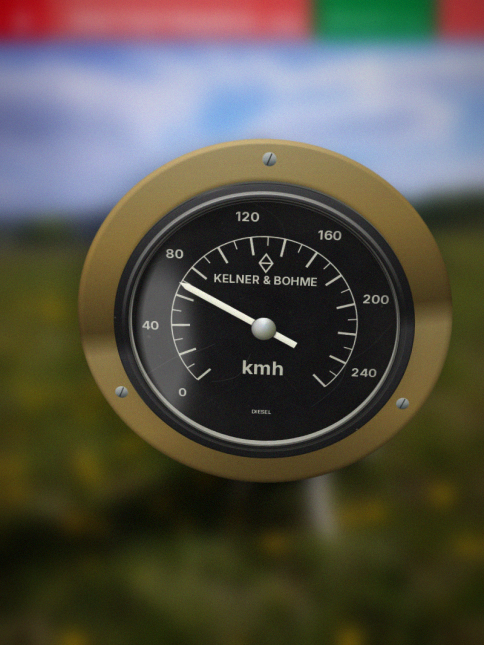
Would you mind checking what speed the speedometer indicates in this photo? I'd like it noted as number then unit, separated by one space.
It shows 70 km/h
